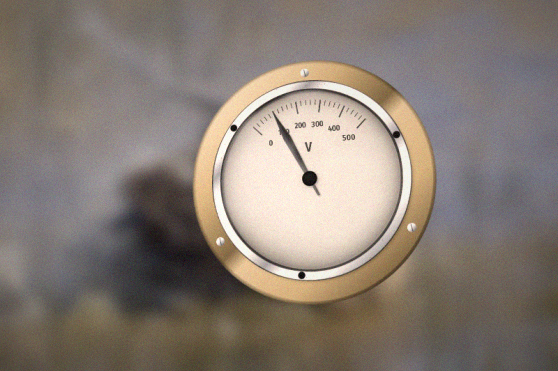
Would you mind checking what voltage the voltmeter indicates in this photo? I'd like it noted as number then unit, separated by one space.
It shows 100 V
